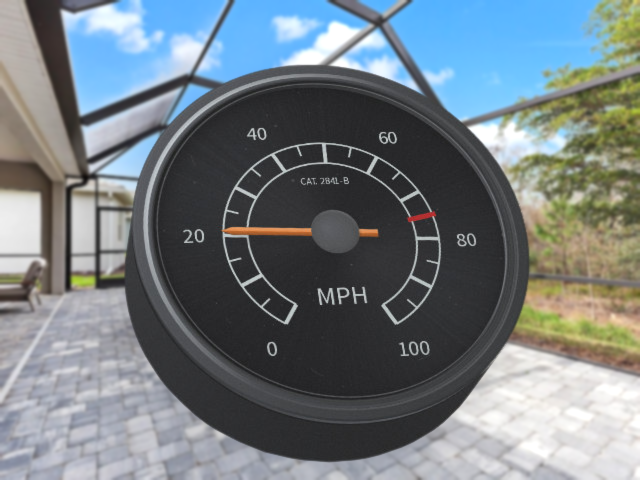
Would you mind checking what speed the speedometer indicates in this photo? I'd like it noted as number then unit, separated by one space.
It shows 20 mph
